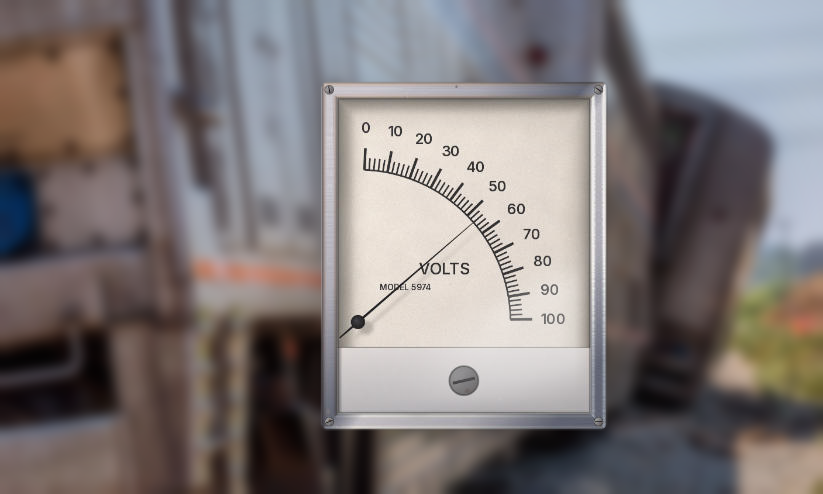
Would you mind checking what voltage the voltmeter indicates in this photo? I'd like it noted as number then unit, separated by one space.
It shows 54 V
